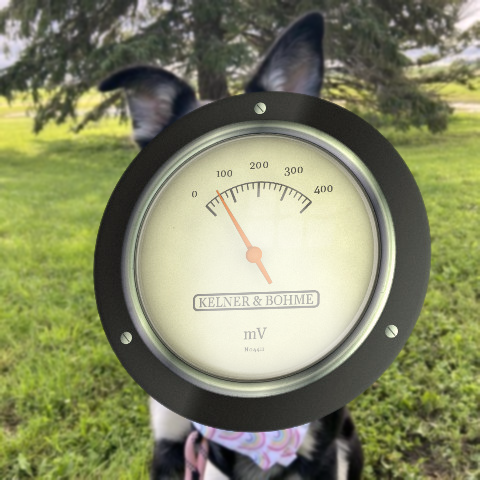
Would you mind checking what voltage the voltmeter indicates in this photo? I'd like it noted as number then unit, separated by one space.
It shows 60 mV
